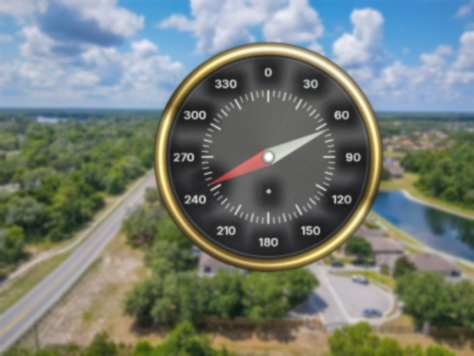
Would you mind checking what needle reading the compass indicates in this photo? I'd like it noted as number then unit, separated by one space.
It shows 245 °
